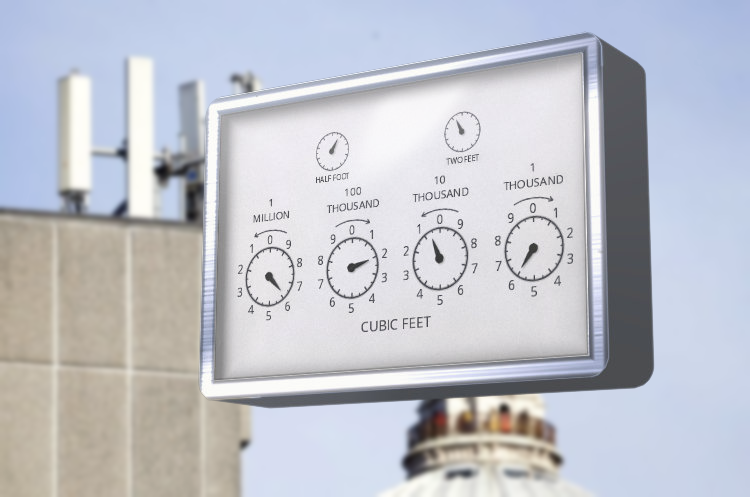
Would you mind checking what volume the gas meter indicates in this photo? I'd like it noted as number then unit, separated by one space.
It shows 620600 ft³
